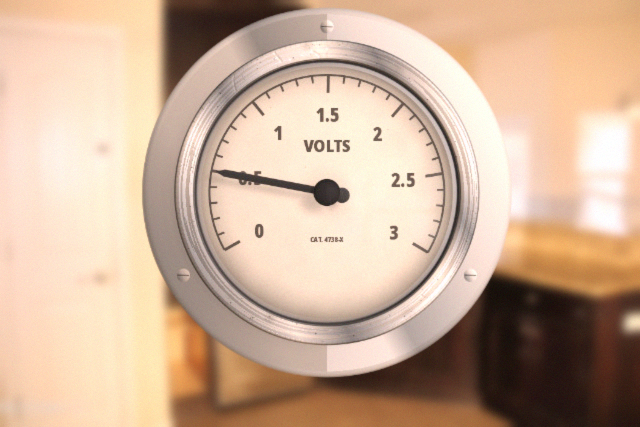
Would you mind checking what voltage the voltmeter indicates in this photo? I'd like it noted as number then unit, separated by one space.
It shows 0.5 V
